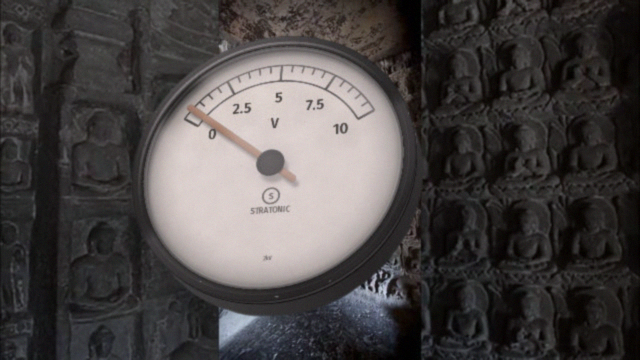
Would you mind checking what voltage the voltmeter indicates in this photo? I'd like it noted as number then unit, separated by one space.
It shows 0.5 V
